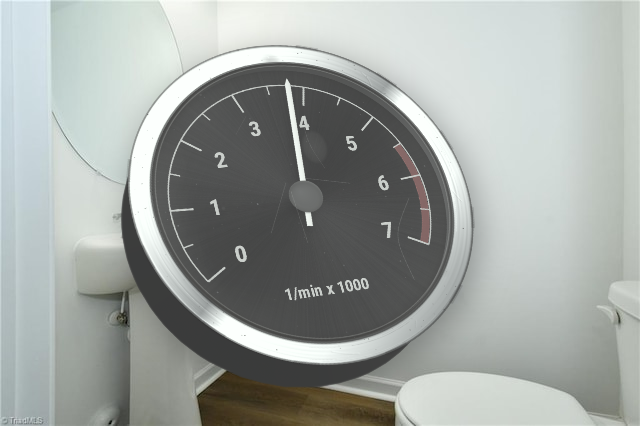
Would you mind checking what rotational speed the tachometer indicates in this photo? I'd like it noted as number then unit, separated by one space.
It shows 3750 rpm
